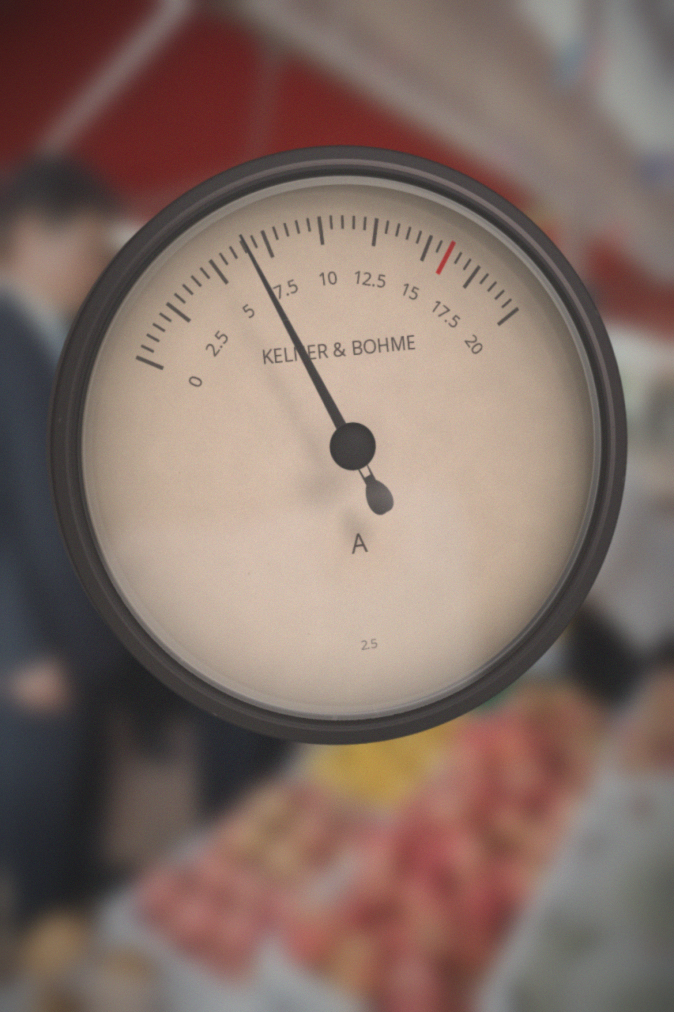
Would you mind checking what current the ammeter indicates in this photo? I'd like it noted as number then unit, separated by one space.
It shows 6.5 A
